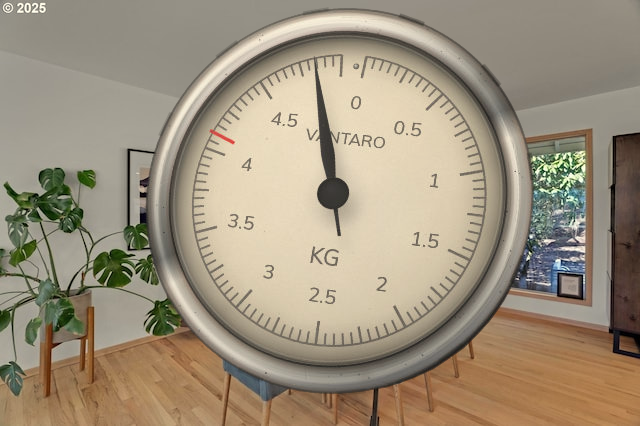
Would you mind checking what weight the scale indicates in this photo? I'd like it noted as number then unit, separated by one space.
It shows 4.85 kg
